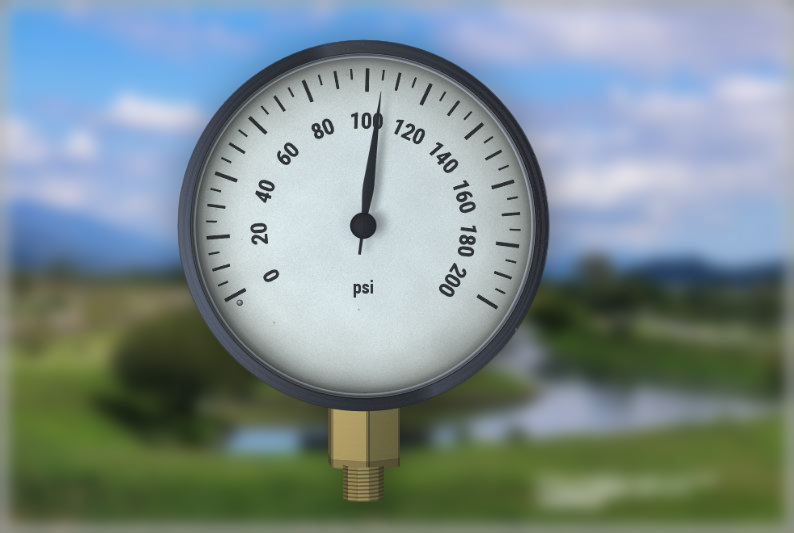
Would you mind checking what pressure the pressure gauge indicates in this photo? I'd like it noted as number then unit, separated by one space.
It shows 105 psi
